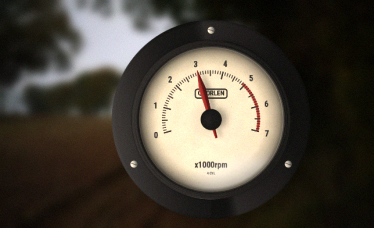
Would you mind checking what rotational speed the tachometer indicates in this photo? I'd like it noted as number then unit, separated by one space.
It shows 3000 rpm
